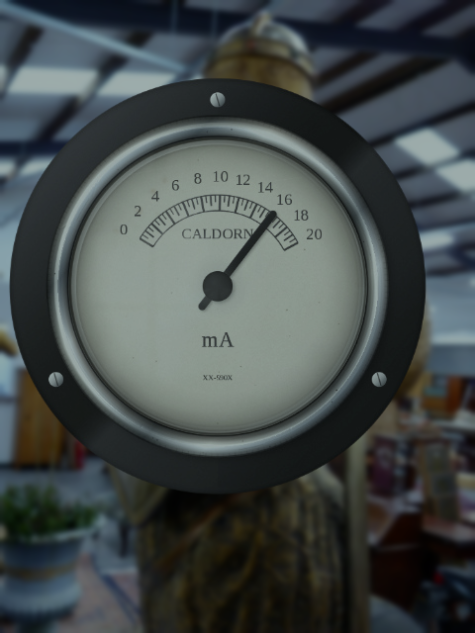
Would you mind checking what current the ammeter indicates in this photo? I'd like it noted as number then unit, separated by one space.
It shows 16 mA
